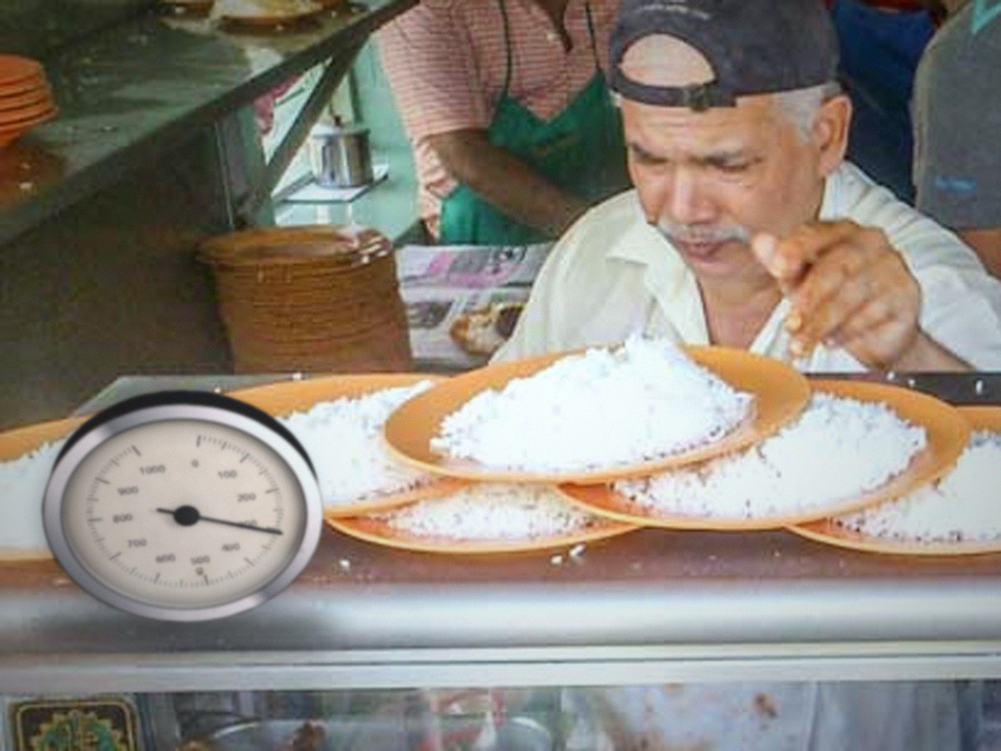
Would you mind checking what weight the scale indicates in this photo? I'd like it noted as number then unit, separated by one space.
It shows 300 g
